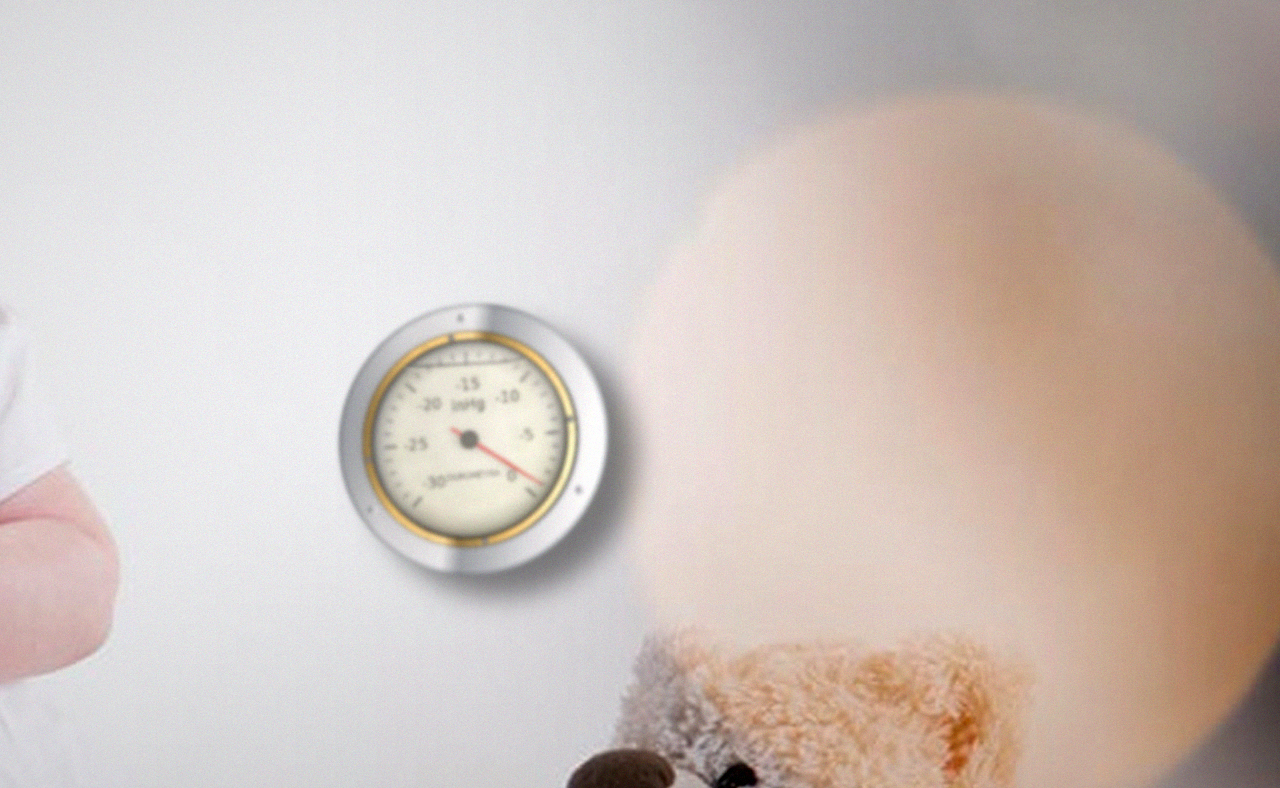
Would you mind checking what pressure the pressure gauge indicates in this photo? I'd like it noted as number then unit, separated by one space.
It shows -1 inHg
